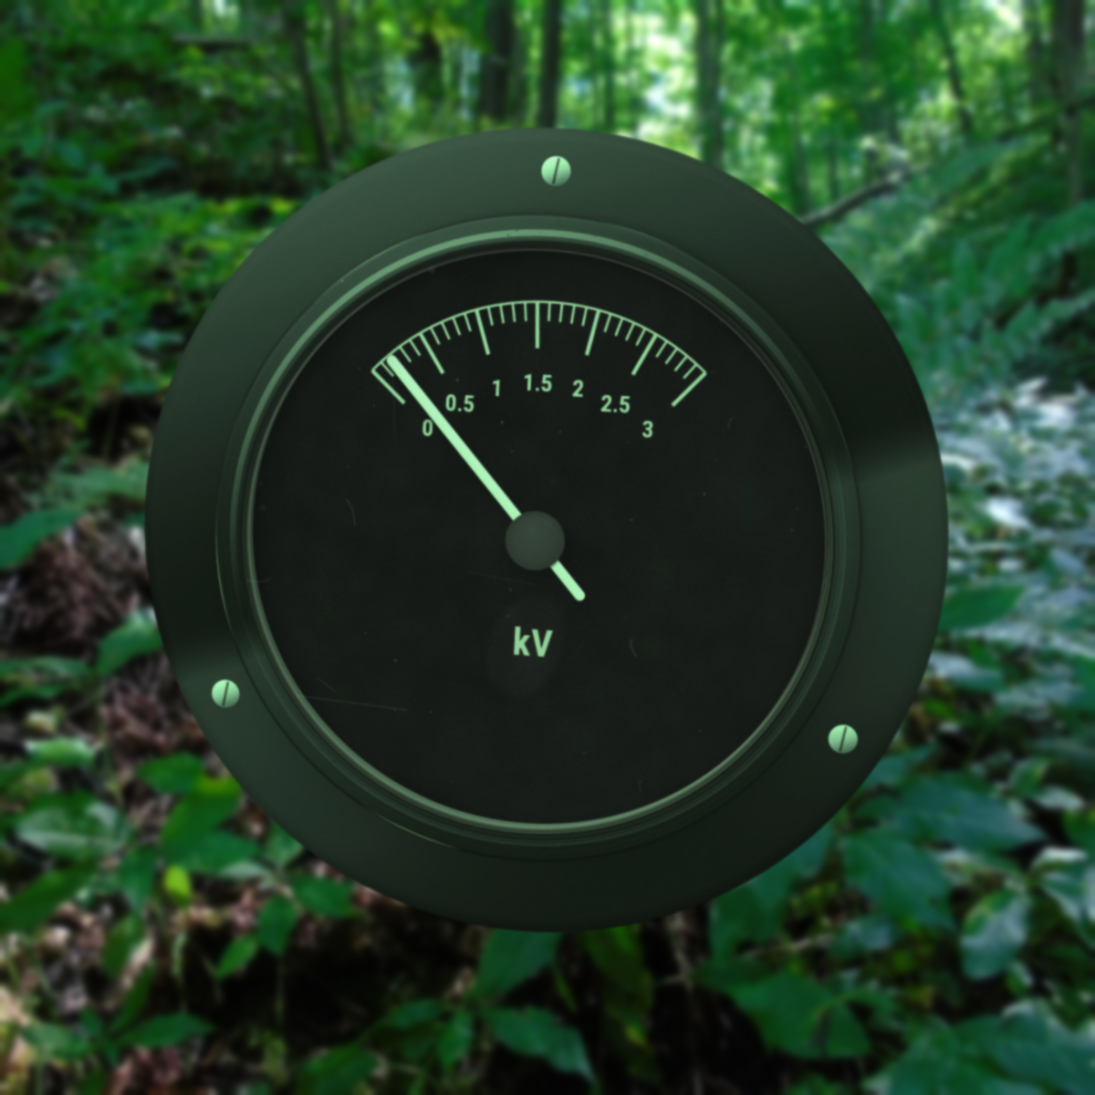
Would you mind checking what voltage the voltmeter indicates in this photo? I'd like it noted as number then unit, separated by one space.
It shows 0.2 kV
